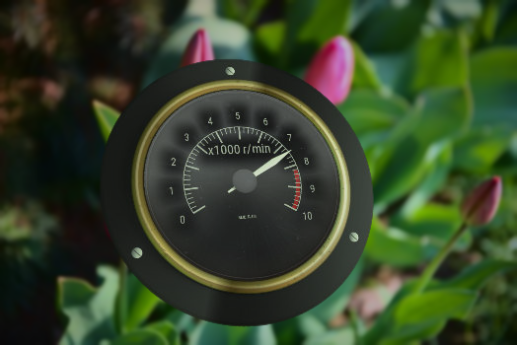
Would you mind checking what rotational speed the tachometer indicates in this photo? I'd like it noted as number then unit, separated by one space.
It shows 7400 rpm
